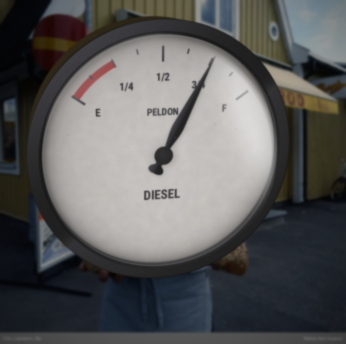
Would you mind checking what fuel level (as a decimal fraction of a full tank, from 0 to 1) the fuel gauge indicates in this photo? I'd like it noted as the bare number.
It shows 0.75
